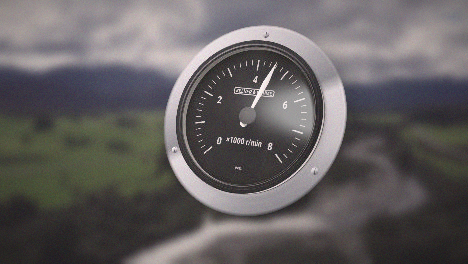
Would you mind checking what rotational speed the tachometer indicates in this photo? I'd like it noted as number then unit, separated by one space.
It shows 4600 rpm
